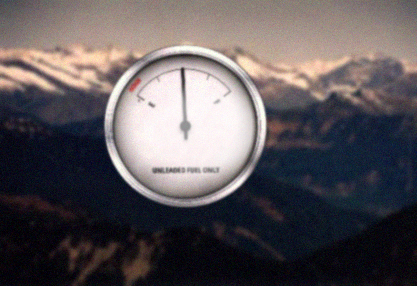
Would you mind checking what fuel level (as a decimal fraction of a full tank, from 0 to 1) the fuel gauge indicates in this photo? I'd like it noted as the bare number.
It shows 0.5
